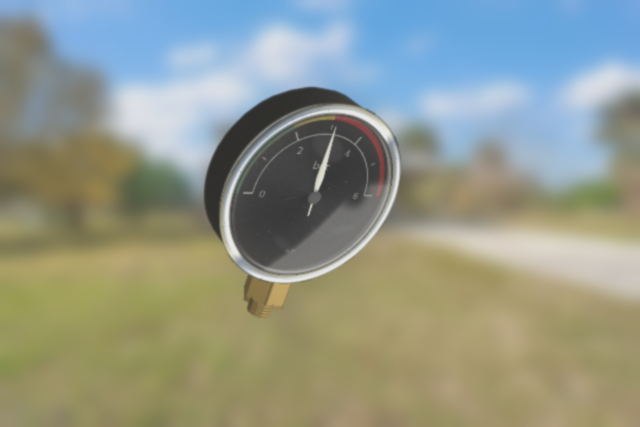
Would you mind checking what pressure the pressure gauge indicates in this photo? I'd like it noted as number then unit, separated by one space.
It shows 3 bar
